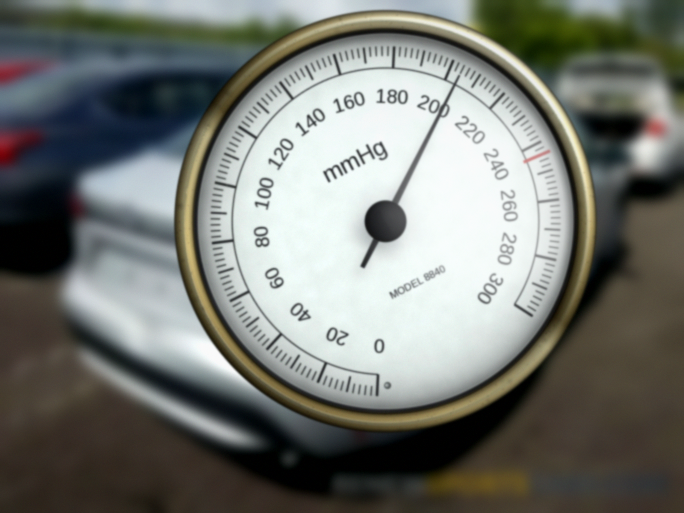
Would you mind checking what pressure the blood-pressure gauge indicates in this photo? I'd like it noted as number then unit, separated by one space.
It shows 204 mmHg
